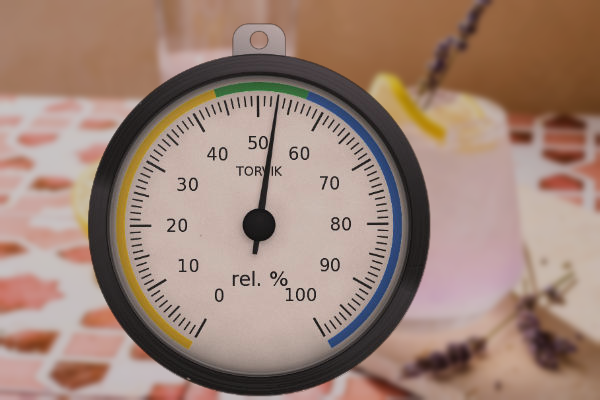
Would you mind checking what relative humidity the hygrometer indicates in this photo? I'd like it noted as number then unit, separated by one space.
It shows 53 %
